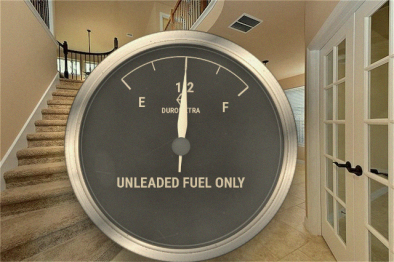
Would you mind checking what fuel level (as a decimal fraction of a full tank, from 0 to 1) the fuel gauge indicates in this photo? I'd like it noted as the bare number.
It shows 0.5
